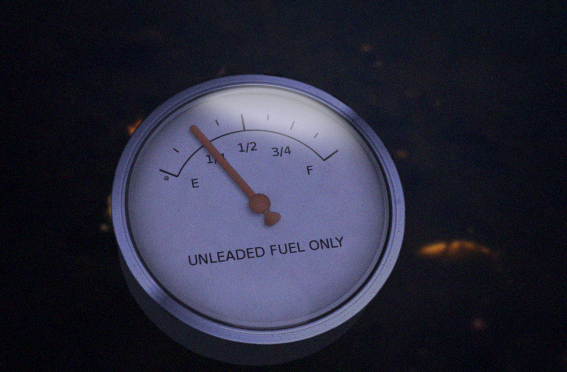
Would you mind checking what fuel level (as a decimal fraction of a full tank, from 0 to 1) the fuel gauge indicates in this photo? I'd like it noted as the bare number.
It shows 0.25
